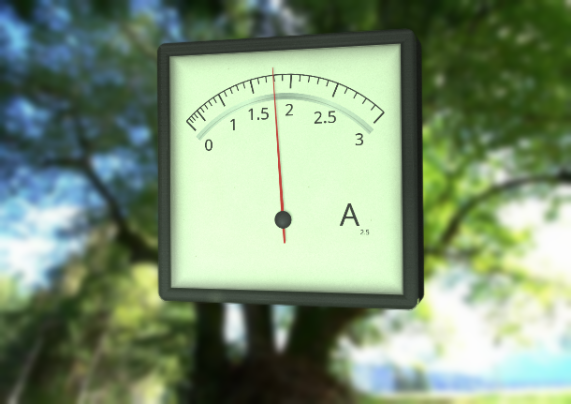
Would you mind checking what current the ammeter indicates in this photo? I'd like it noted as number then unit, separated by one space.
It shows 1.8 A
